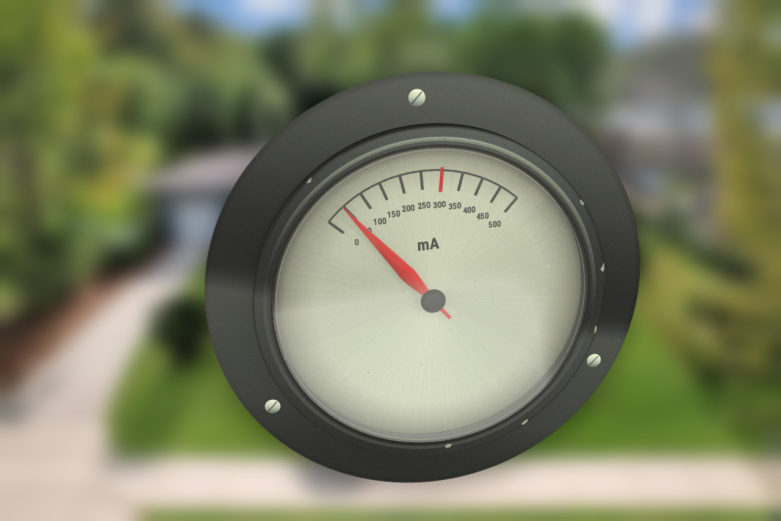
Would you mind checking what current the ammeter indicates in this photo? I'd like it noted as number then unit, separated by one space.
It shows 50 mA
